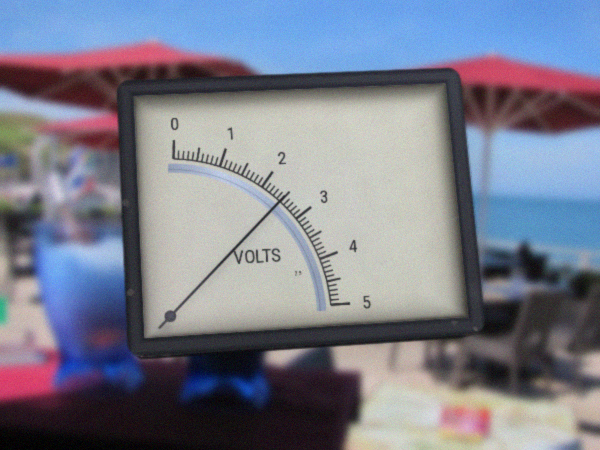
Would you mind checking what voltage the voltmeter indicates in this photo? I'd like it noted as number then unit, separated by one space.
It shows 2.5 V
